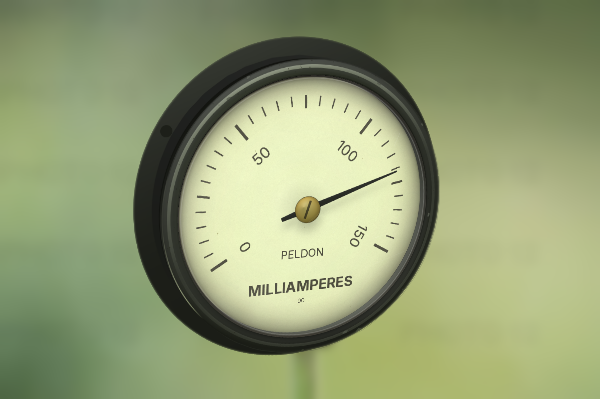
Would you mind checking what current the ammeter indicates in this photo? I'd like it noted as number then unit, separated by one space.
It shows 120 mA
